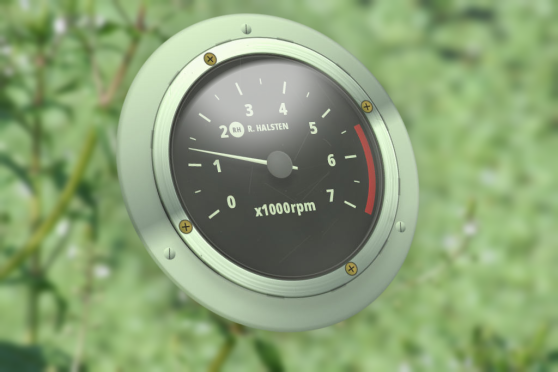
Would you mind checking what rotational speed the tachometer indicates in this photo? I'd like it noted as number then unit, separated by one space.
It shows 1250 rpm
